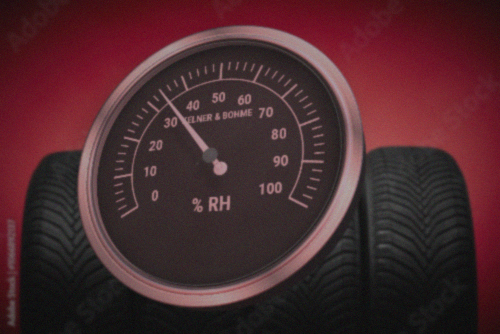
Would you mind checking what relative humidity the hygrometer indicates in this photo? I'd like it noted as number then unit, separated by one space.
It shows 34 %
